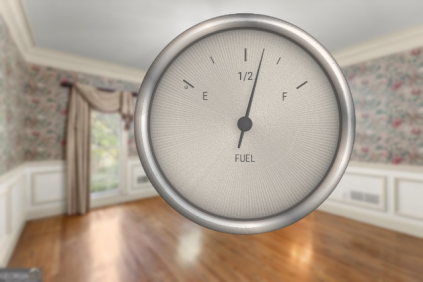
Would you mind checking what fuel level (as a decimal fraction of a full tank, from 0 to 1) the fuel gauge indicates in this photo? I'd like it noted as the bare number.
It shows 0.625
